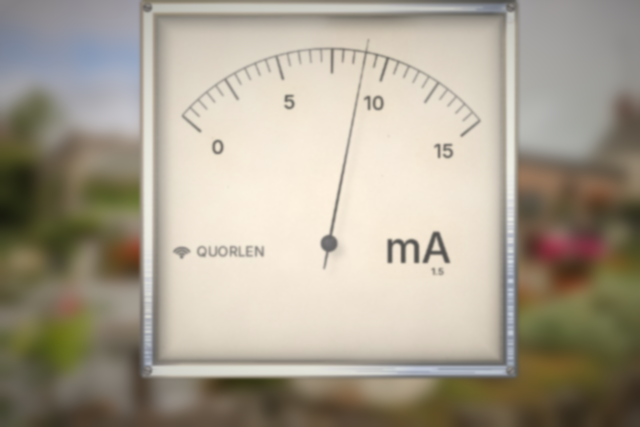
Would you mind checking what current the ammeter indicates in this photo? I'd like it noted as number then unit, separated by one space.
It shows 9 mA
